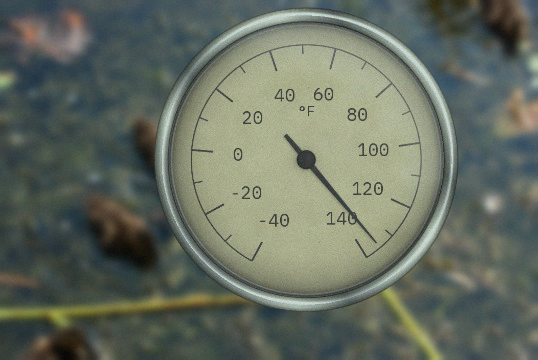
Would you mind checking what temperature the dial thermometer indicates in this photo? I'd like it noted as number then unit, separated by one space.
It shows 135 °F
